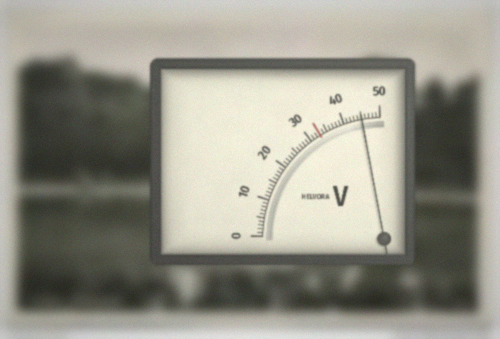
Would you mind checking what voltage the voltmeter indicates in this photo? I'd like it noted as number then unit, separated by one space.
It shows 45 V
